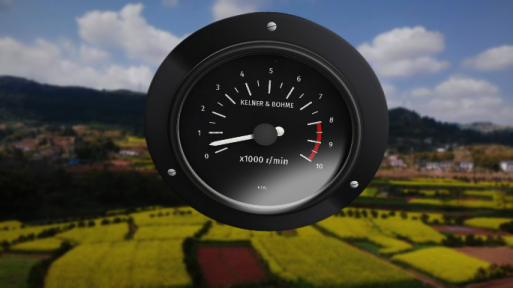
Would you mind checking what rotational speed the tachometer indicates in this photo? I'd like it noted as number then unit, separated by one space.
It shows 500 rpm
